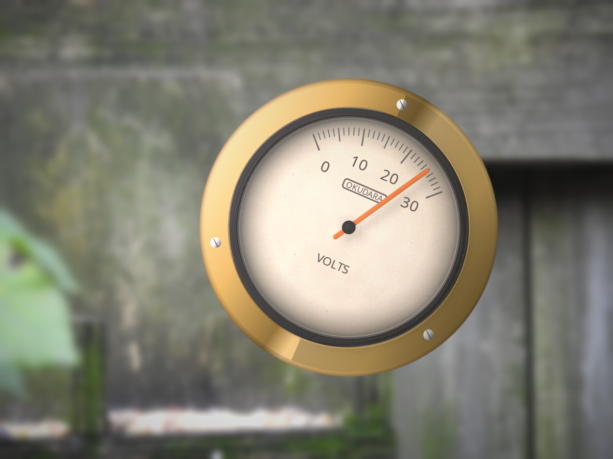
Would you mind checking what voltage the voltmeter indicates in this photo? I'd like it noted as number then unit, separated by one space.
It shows 25 V
